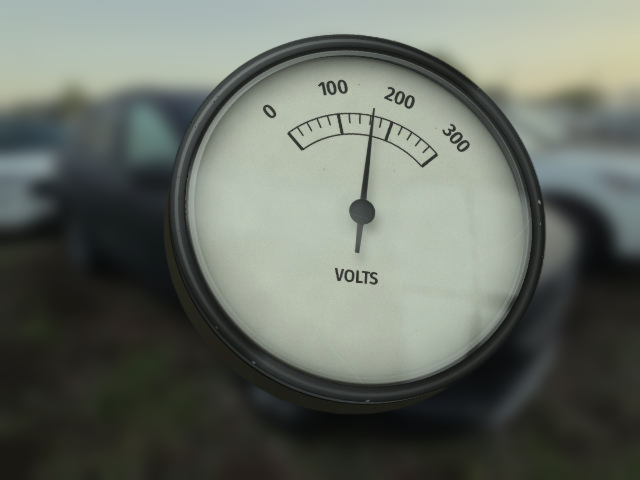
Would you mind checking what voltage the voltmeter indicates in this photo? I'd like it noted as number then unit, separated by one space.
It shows 160 V
